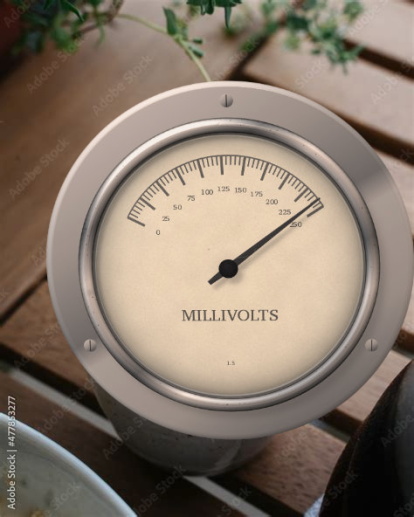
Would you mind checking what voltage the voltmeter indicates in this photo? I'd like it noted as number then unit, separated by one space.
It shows 240 mV
